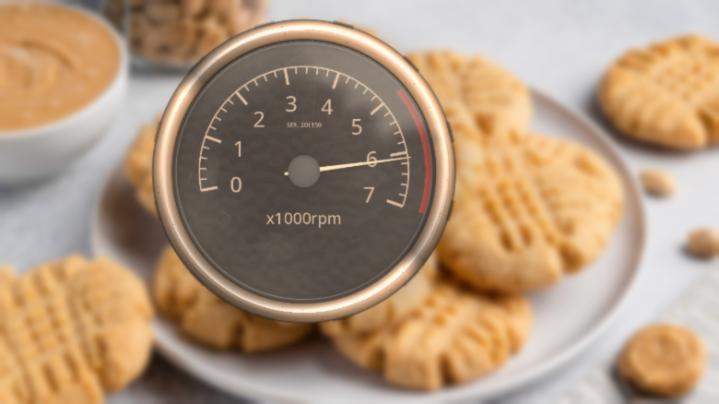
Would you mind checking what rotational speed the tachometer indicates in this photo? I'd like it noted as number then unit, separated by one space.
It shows 6100 rpm
